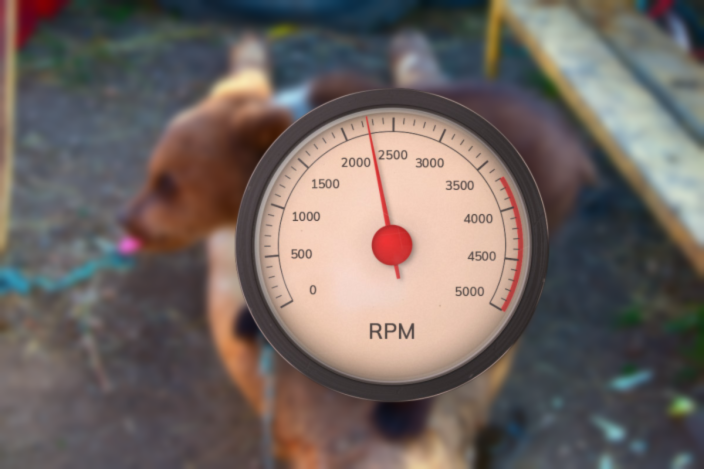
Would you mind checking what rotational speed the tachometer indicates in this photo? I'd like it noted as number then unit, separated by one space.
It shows 2250 rpm
